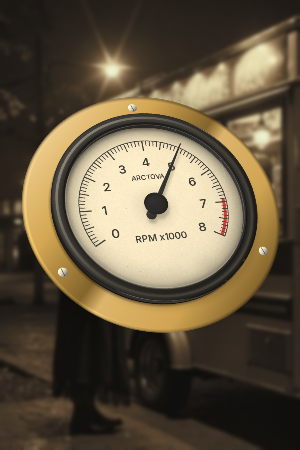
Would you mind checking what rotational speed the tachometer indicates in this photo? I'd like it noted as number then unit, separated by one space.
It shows 5000 rpm
